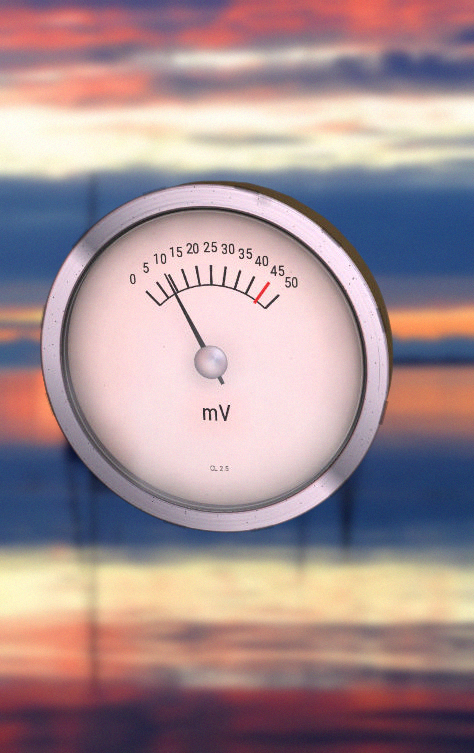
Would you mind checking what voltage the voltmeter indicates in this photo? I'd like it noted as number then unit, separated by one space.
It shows 10 mV
